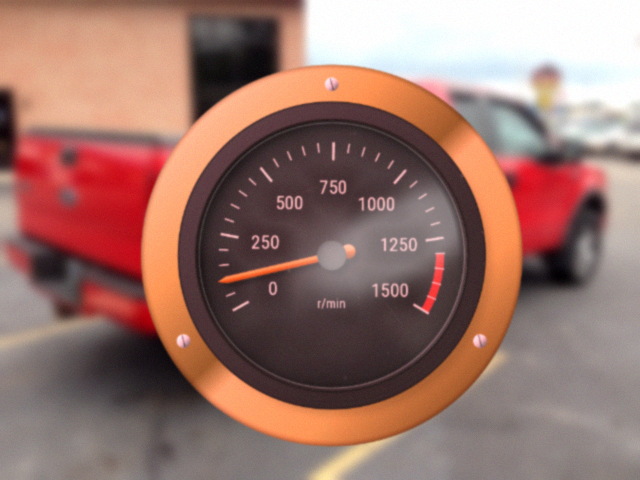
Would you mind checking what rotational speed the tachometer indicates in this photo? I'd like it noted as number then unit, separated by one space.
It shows 100 rpm
